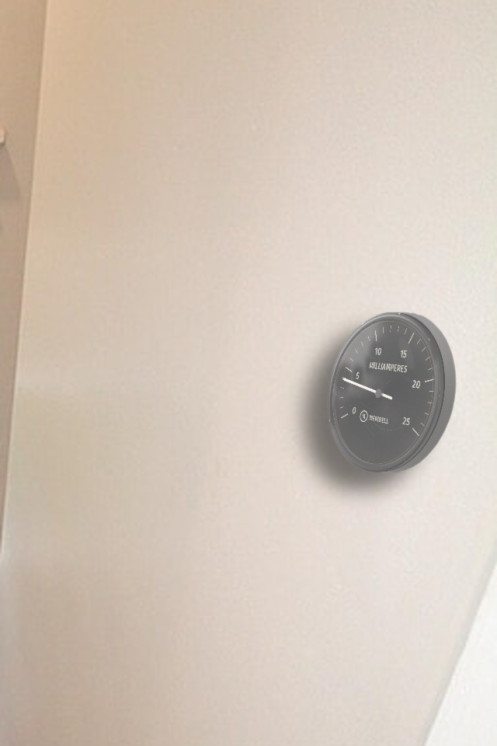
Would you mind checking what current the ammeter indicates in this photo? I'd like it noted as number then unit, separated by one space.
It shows 4 mA
